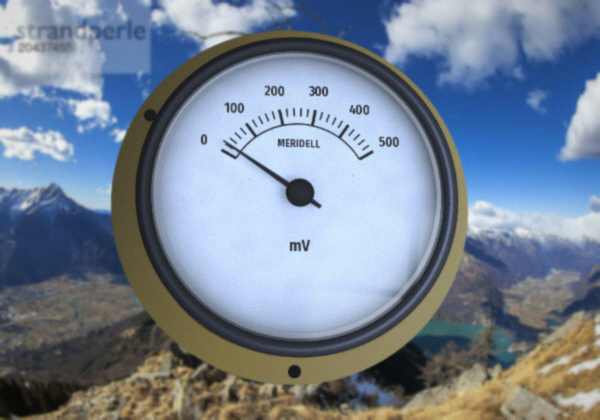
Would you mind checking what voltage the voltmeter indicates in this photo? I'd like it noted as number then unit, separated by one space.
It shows 20 mV
